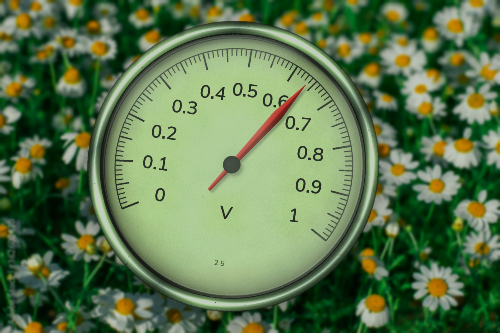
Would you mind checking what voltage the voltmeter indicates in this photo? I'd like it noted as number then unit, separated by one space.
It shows 0.64 V
